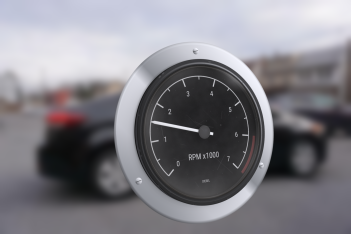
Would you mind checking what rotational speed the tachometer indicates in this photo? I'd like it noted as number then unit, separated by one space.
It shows 1500 rpm
